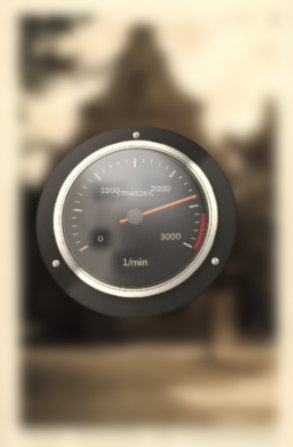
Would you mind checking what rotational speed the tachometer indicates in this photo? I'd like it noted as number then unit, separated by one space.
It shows 2400 rpm
